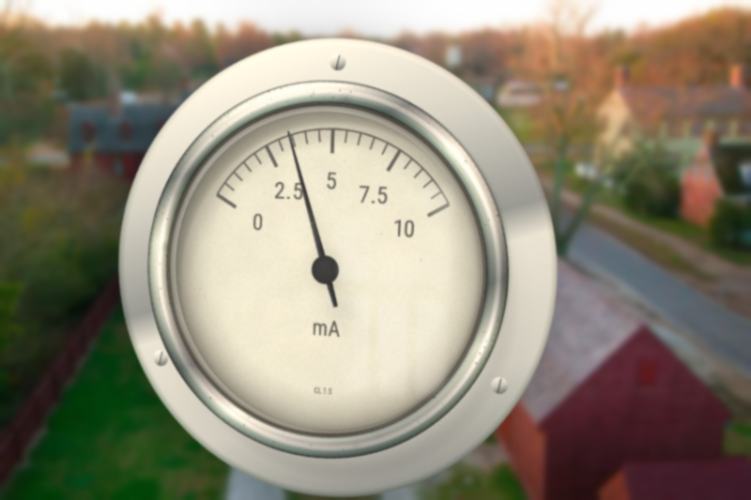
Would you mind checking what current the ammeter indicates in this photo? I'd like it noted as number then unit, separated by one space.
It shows 3.5 mA
